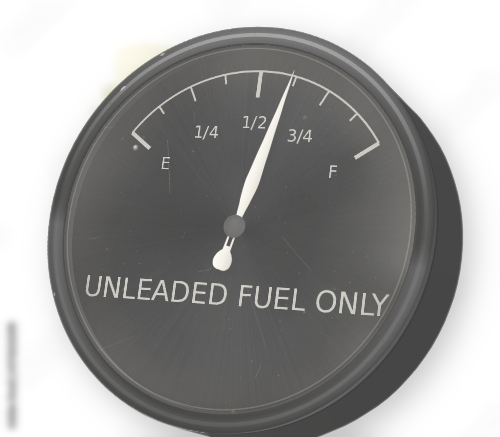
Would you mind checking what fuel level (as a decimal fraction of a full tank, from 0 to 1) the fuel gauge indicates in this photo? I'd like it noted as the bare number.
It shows 0.625
